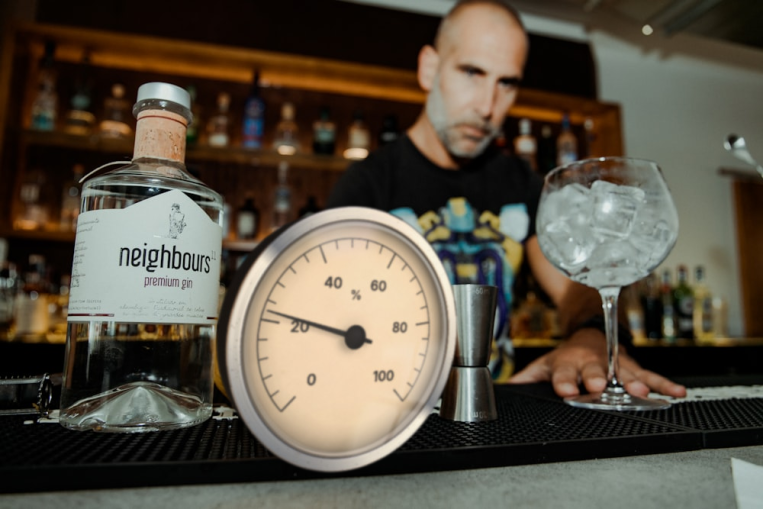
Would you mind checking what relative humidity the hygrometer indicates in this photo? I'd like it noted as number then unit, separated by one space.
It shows 22 %
